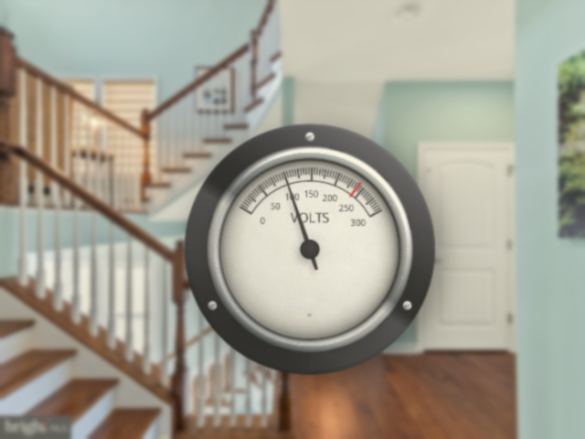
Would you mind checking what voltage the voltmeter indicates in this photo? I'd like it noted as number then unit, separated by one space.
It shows 100 V
